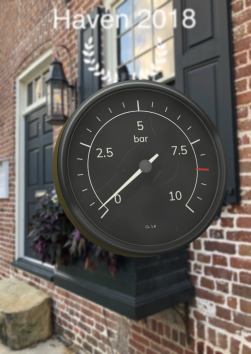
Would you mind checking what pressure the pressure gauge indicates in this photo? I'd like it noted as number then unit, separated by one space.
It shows 0.25 bar
